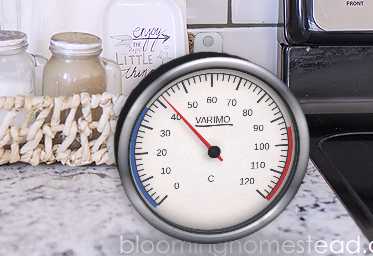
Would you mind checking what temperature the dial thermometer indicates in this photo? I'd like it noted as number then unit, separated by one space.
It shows 42 °C
